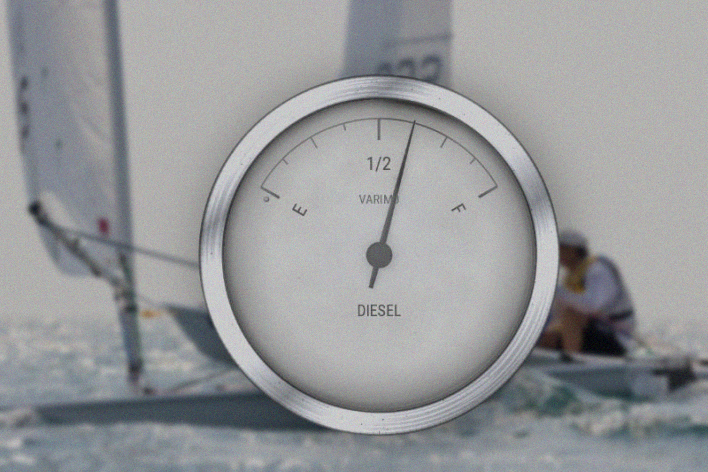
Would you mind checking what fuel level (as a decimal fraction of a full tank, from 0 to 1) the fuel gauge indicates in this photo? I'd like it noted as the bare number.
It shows 0.625
